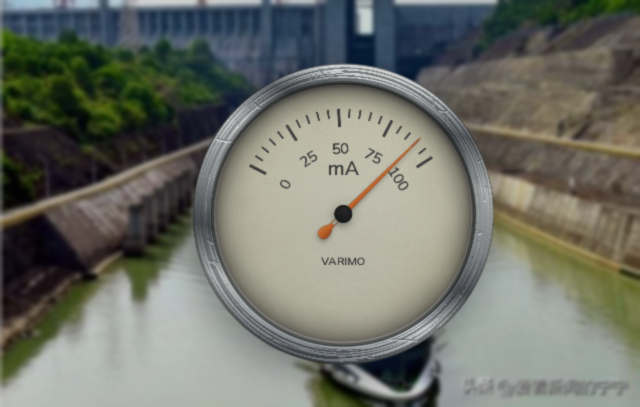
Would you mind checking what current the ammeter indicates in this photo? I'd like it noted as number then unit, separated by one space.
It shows 90 mA
